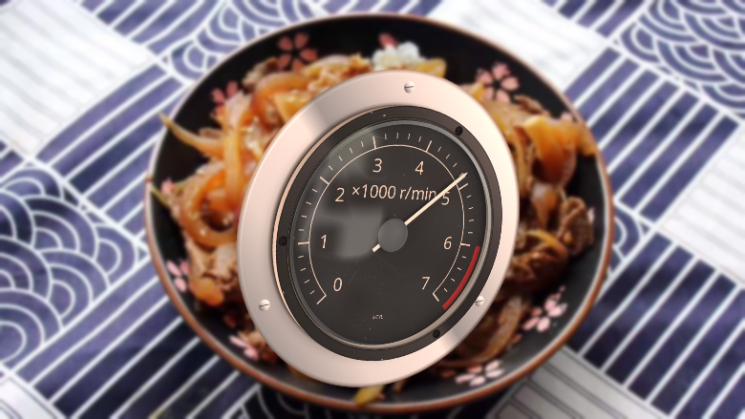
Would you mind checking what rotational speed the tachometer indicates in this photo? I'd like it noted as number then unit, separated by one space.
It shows 4800 rpm
